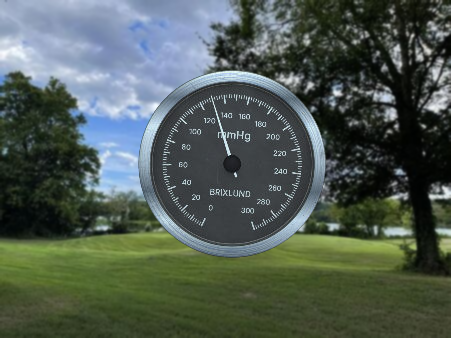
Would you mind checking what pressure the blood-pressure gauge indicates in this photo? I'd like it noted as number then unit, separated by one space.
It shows 130 mmHg
